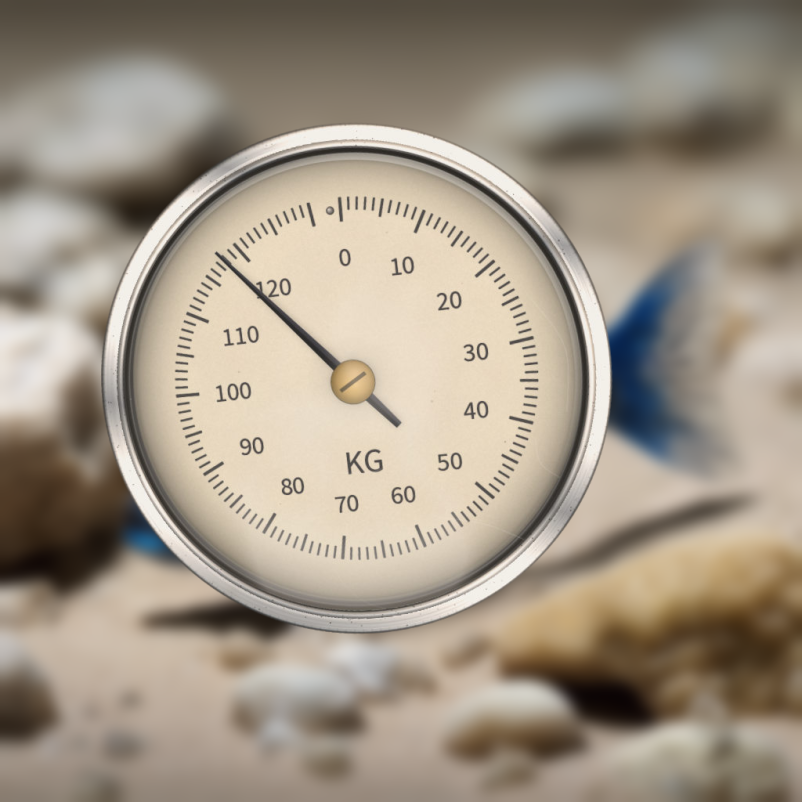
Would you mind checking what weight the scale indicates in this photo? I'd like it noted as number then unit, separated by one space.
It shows 118 kg
